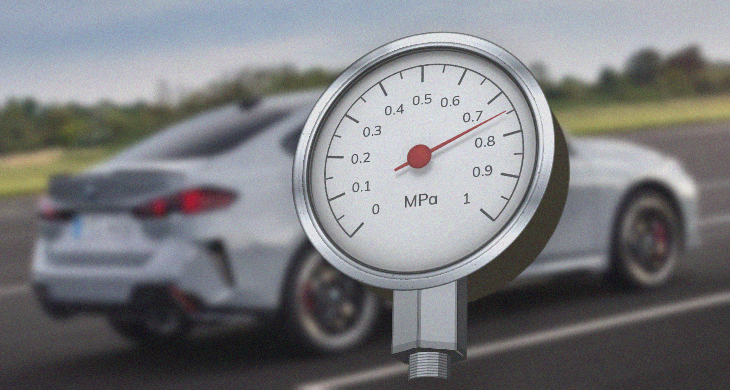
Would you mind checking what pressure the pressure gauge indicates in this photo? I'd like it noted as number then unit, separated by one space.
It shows 0.75 MPa
